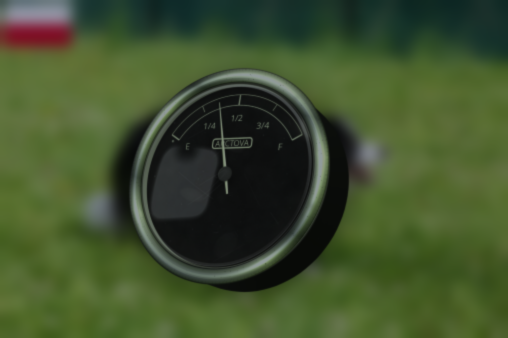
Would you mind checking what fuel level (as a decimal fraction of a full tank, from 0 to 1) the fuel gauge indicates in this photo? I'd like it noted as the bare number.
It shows 0.375
